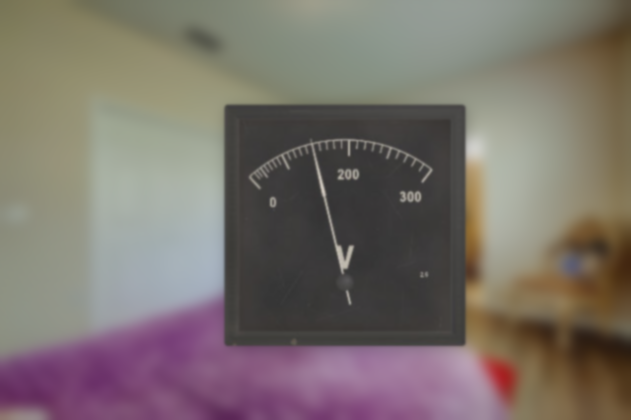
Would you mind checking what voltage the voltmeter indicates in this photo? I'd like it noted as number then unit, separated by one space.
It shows 150 V
